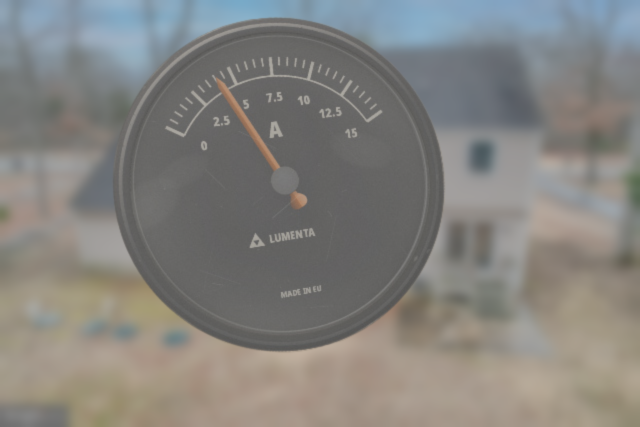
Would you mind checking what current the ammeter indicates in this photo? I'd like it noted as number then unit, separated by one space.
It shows 4 A
